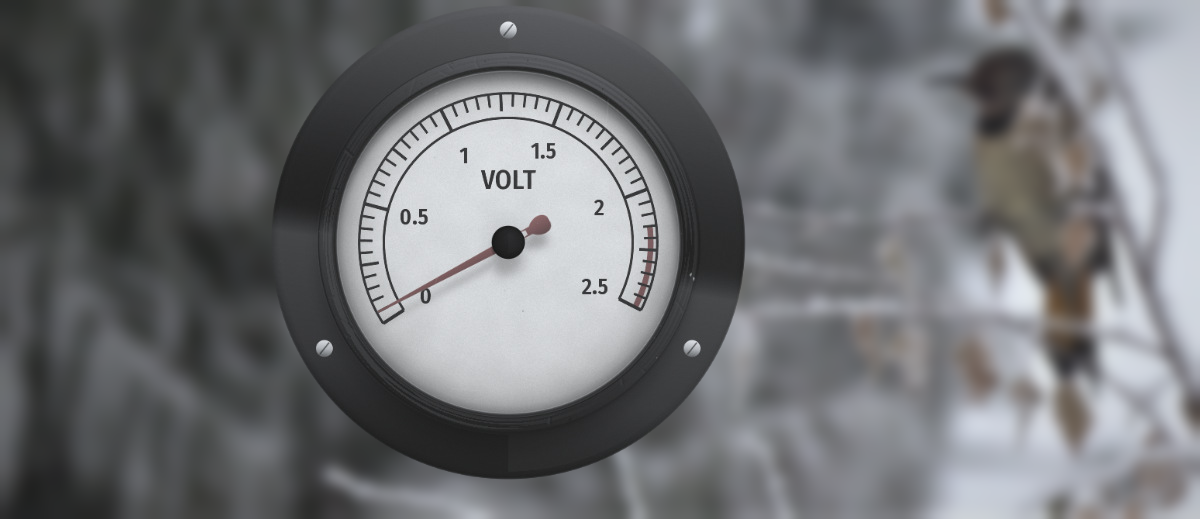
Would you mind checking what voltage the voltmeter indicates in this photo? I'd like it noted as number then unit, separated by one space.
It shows 0.05 V
